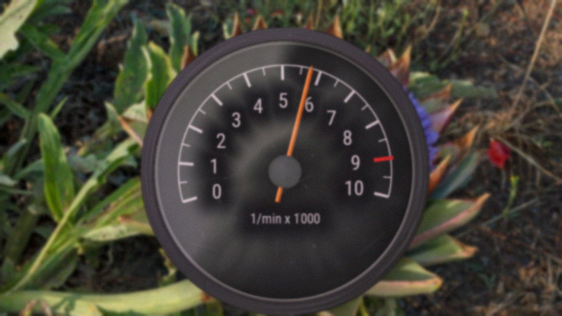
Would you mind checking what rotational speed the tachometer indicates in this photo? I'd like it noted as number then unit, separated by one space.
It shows 5750 rpm
